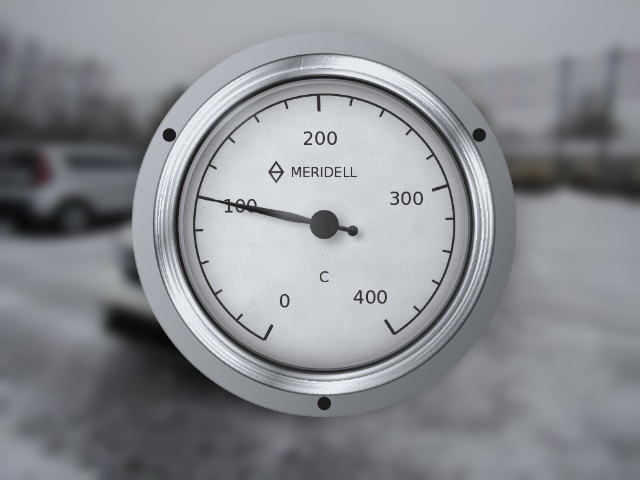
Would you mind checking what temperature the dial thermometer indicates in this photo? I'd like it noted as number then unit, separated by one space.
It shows 100 °C
